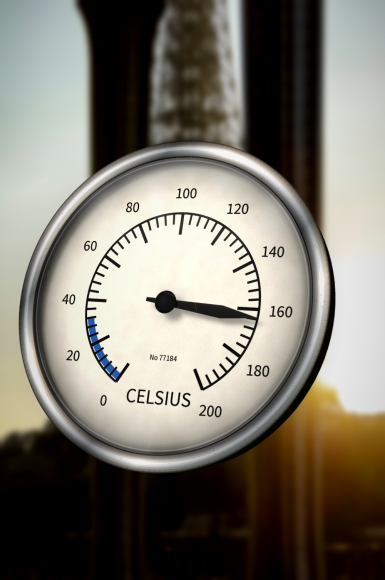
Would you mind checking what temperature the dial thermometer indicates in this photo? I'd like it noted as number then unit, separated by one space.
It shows 164 °C
